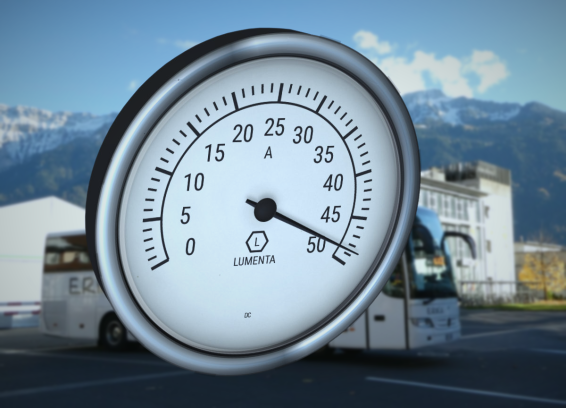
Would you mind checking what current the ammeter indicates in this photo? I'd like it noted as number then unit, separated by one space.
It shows 48.5 A
